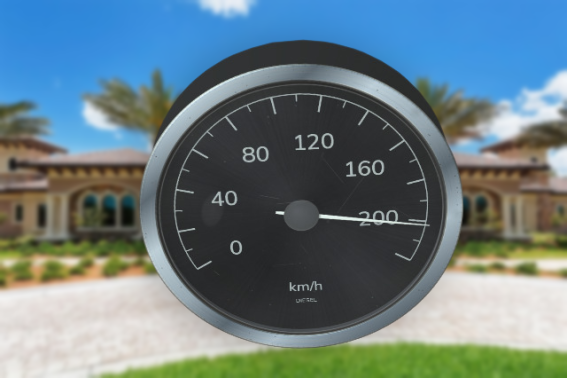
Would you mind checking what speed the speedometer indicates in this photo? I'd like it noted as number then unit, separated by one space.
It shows 200 km/h
